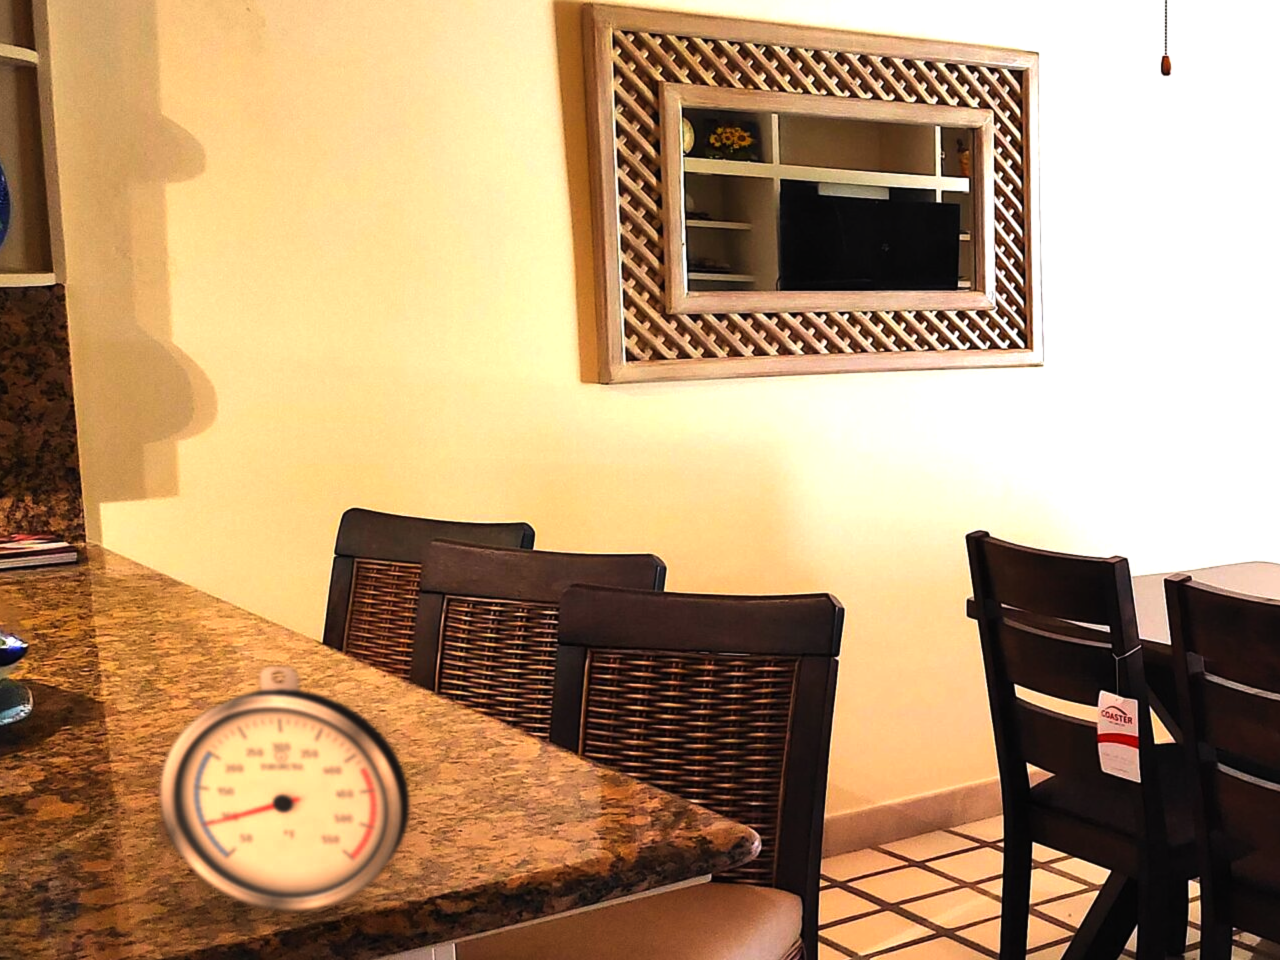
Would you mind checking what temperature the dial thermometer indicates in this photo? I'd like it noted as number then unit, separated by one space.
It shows 100 °F
